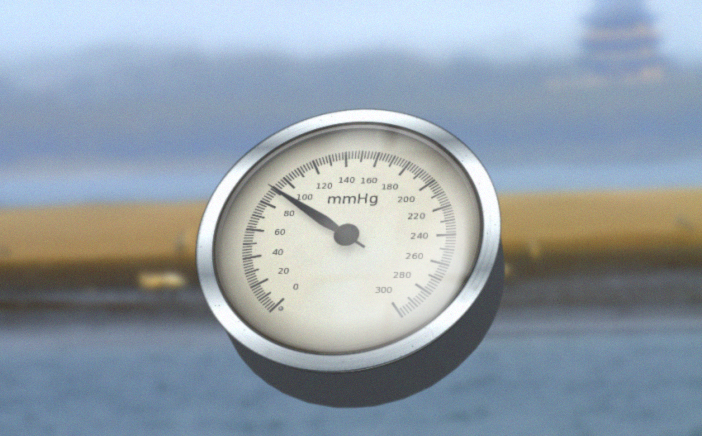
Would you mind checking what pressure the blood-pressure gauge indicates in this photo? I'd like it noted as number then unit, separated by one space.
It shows 90 mmHg
